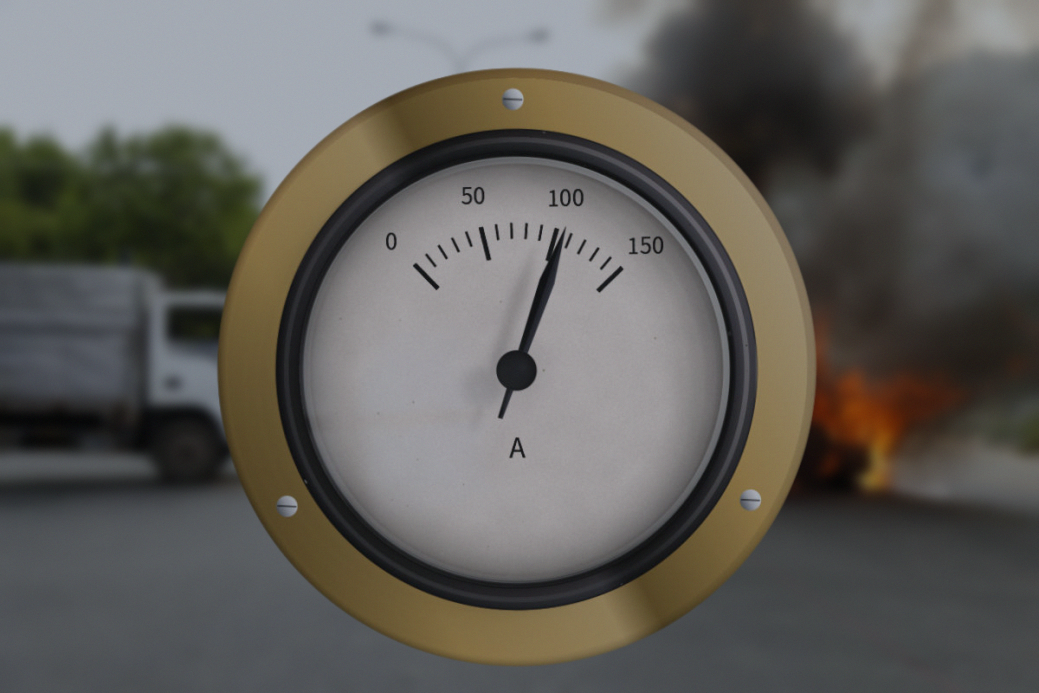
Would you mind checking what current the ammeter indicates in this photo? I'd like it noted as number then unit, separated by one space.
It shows 105 A
